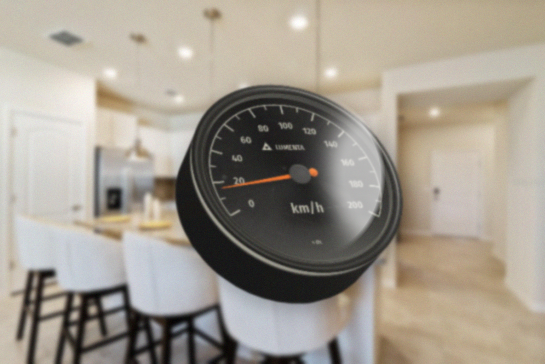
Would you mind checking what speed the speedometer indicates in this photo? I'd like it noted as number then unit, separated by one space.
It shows 15 km/h
